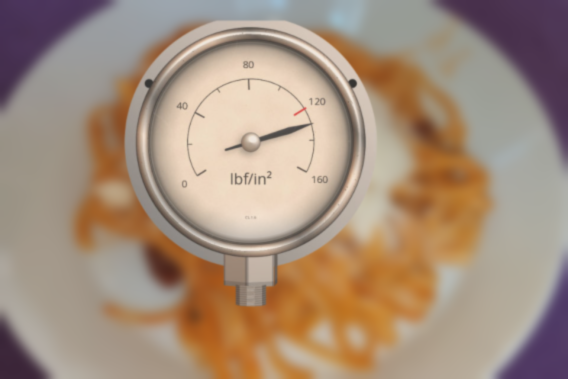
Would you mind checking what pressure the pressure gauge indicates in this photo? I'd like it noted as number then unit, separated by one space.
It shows 130 psi
